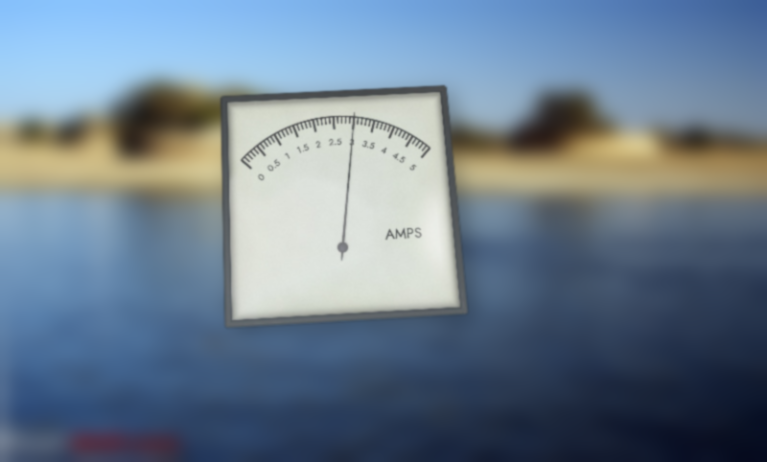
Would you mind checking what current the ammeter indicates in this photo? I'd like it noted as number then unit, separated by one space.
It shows 3 A
